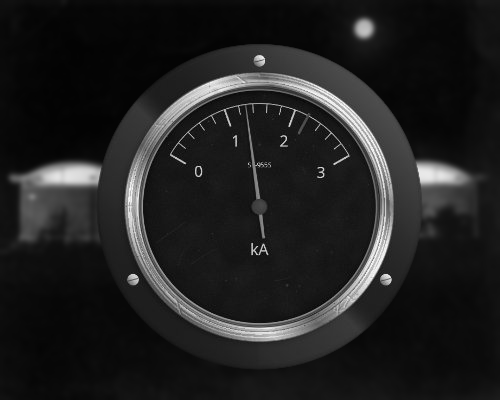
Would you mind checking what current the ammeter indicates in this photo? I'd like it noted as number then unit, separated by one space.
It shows 1.3 kA
